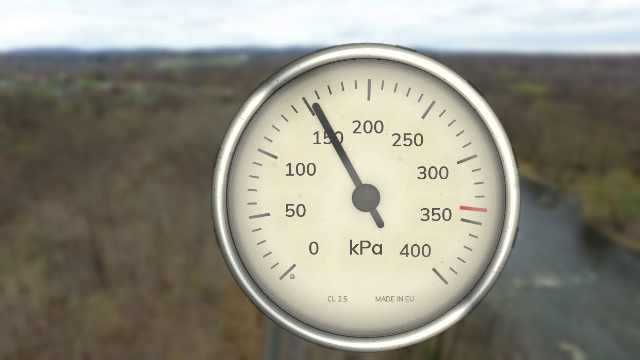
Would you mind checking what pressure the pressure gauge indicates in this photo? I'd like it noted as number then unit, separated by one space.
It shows 155 kPa
